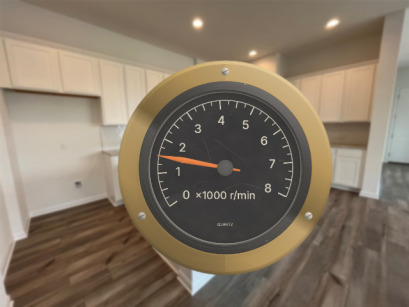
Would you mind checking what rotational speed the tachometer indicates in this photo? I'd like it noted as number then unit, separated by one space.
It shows 1500 rpm
